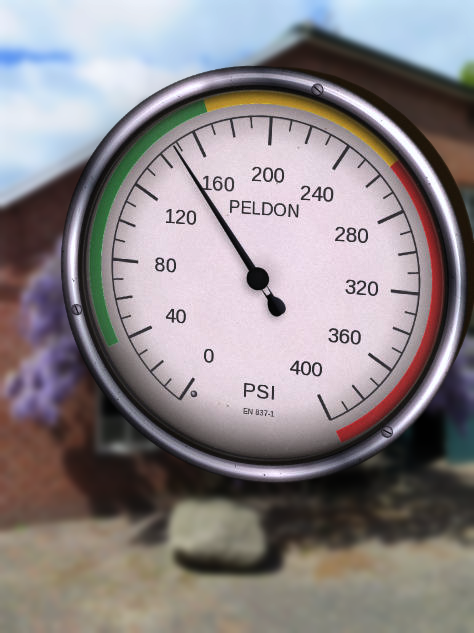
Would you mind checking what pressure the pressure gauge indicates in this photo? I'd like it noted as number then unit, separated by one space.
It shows 150 psi
